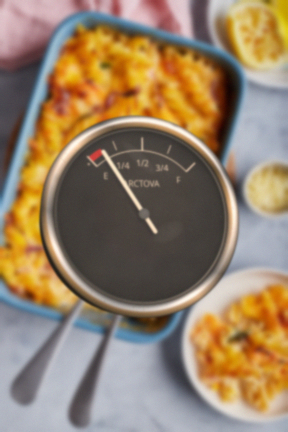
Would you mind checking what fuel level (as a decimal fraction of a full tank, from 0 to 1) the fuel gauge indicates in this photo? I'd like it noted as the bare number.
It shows 0.125
